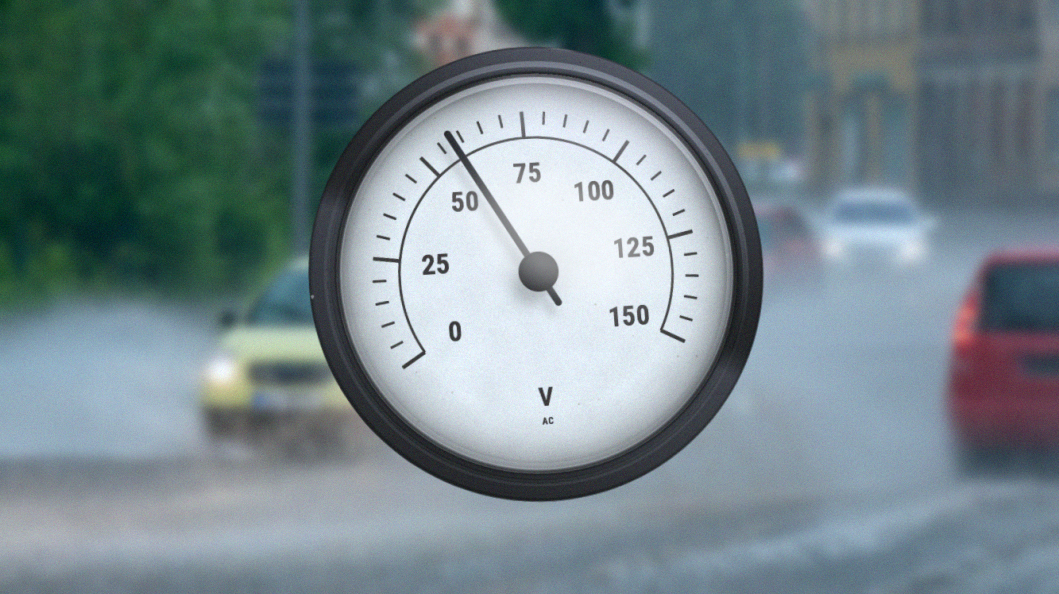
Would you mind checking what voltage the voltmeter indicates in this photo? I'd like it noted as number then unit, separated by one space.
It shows 57.5 V
